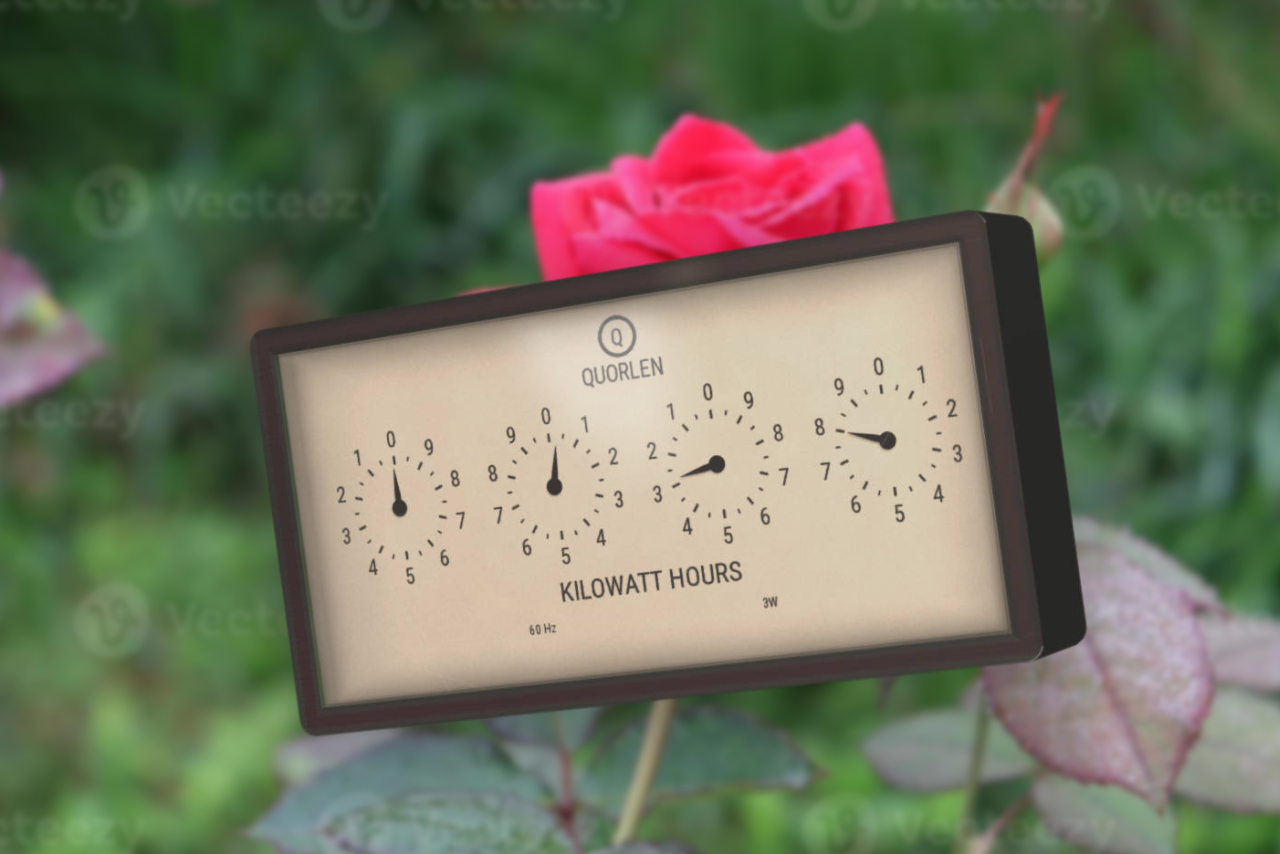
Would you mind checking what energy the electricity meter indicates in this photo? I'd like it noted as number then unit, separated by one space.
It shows 28 kWh
